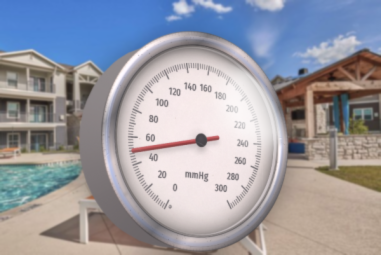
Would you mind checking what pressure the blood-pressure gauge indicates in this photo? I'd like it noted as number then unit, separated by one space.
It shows 50 mmHg
